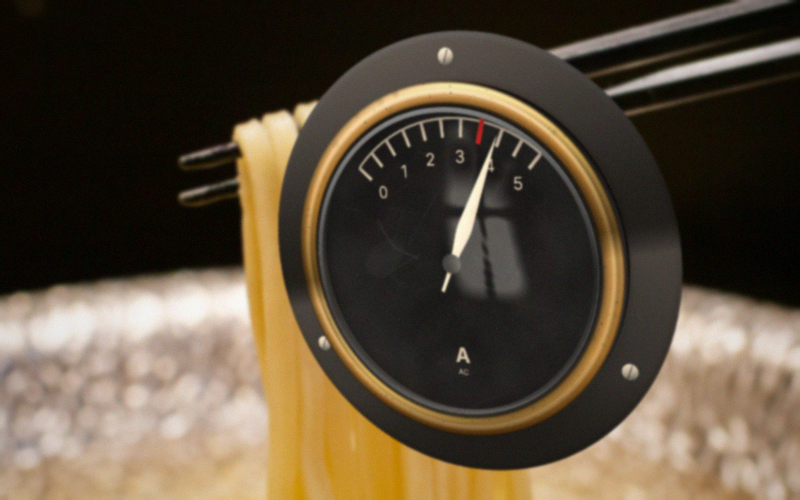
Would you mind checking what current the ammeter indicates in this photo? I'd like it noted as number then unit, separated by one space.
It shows 4 A
